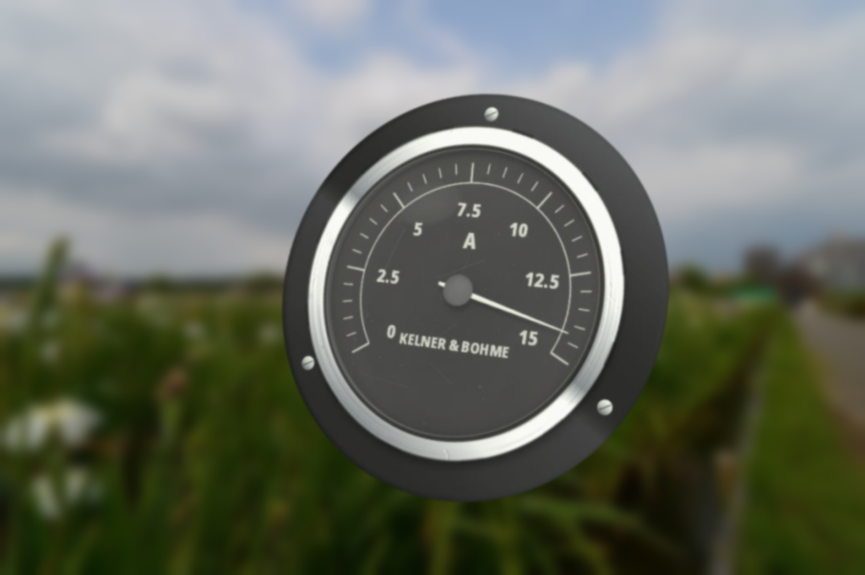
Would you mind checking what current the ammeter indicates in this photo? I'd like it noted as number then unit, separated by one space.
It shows 14.25 A
